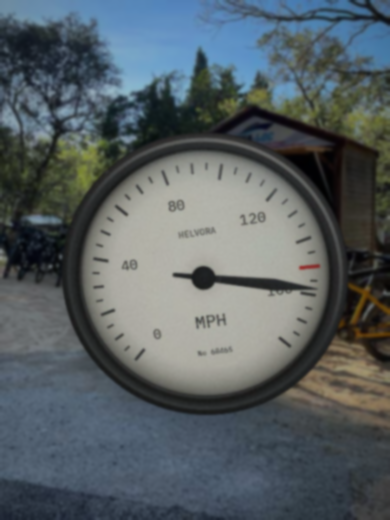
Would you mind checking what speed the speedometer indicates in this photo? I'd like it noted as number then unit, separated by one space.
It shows 157.5 mph
